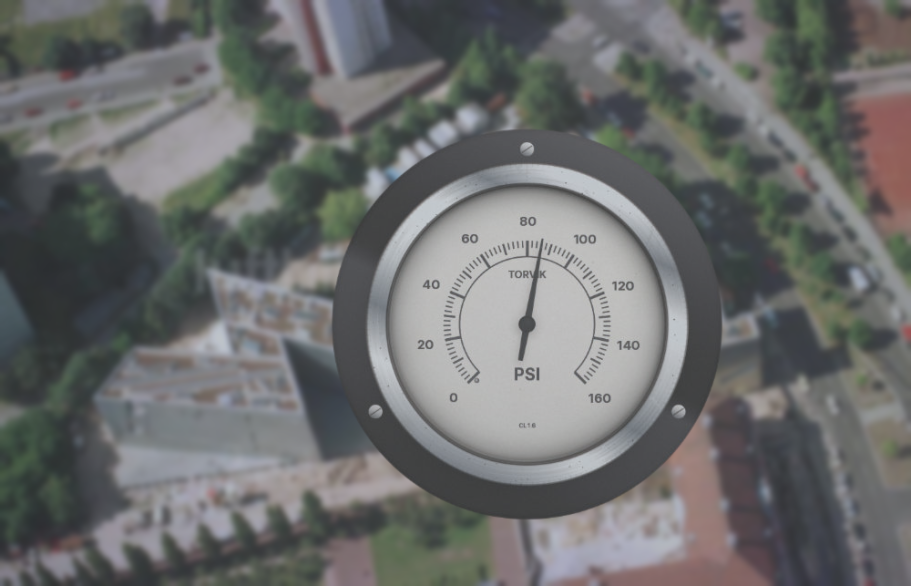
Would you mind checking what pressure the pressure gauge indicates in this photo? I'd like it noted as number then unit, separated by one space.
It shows 86 psi
